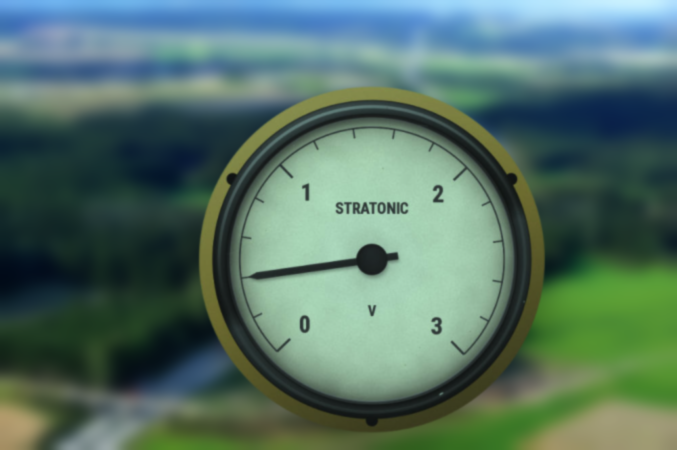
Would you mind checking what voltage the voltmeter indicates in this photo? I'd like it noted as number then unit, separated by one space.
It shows 0.4 V
